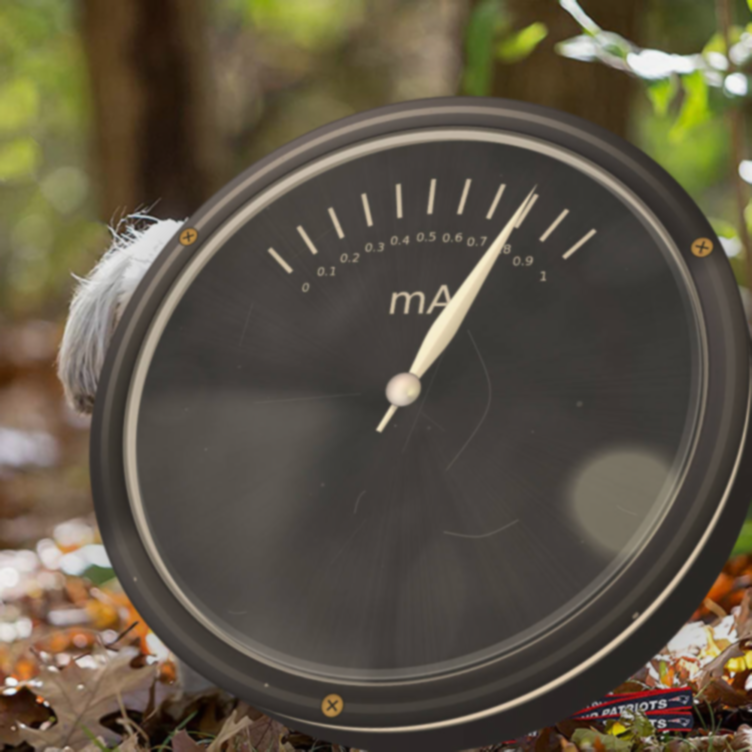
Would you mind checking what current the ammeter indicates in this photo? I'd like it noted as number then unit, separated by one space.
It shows 0.8 mA
